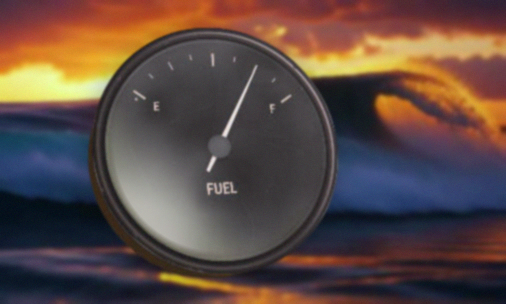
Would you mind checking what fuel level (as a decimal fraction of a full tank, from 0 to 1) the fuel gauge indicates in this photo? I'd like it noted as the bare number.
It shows 0.75
